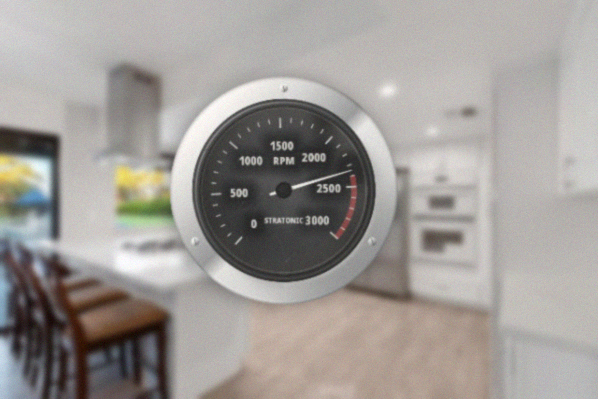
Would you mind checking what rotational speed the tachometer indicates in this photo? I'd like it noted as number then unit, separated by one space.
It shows 2350 rpm
